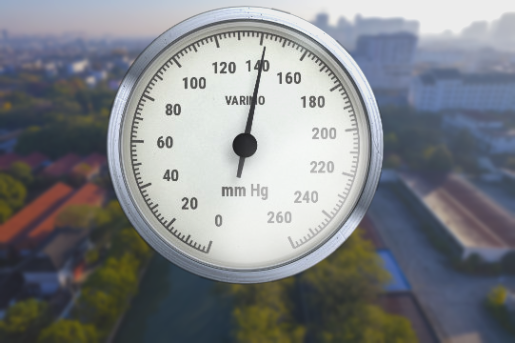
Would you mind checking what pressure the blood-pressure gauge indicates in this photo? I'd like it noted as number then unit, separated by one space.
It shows 142 mmHg
